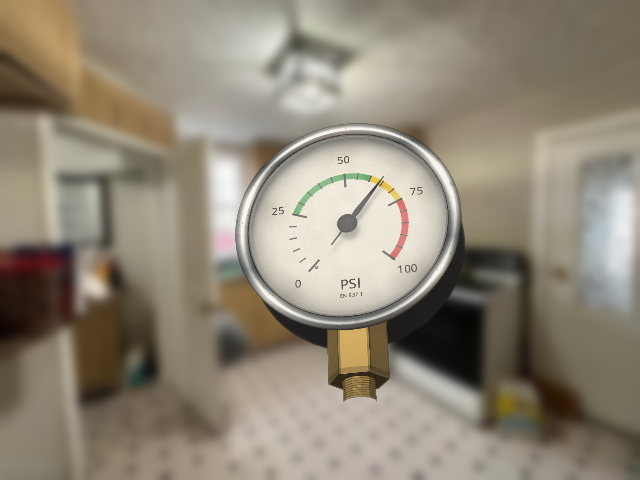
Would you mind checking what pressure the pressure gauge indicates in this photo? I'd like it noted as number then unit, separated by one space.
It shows 65 psi
